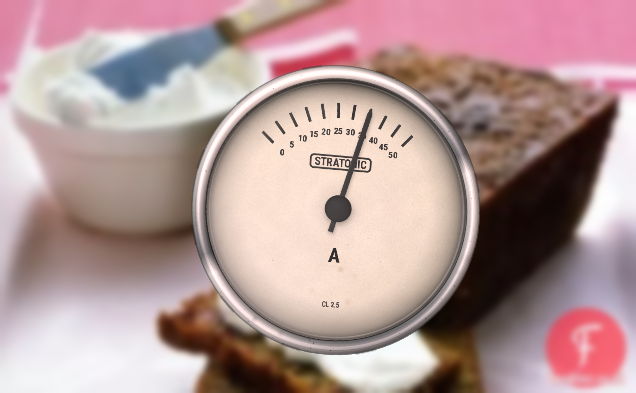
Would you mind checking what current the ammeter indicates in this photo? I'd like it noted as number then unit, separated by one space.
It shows 35 A
